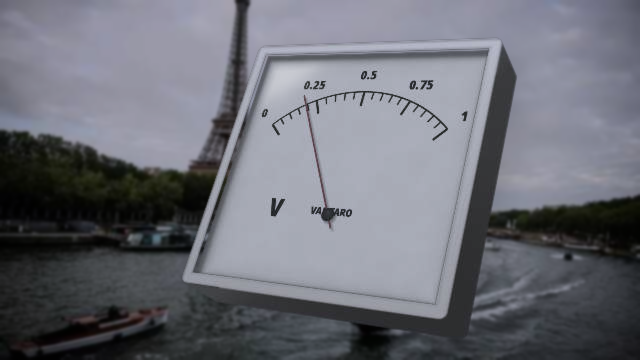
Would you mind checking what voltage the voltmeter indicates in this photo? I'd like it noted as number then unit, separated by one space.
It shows 0.2 V
